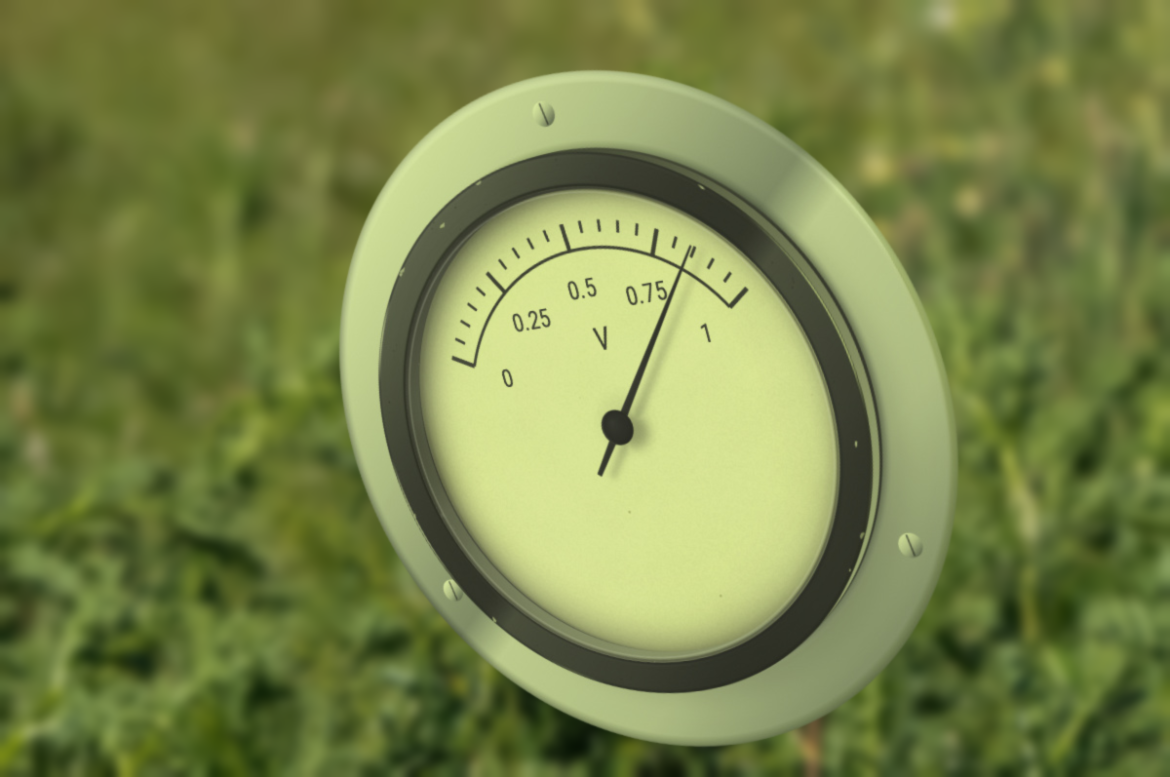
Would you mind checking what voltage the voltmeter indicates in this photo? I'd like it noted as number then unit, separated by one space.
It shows 0.85 V
